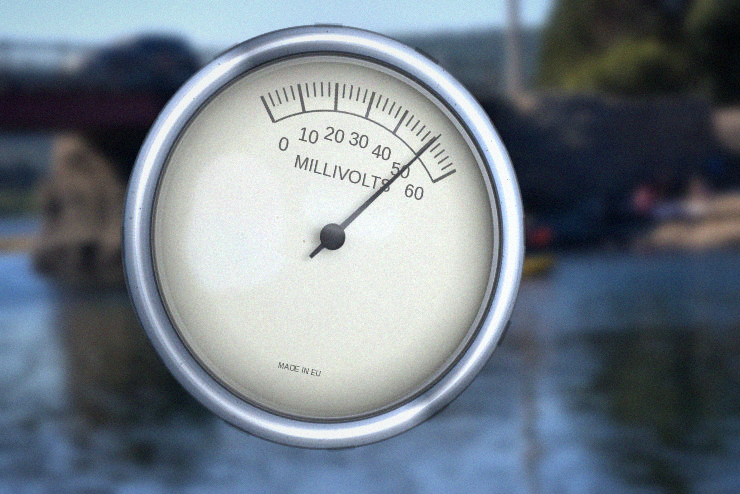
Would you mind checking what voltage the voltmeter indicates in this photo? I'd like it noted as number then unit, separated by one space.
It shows 50 mV
